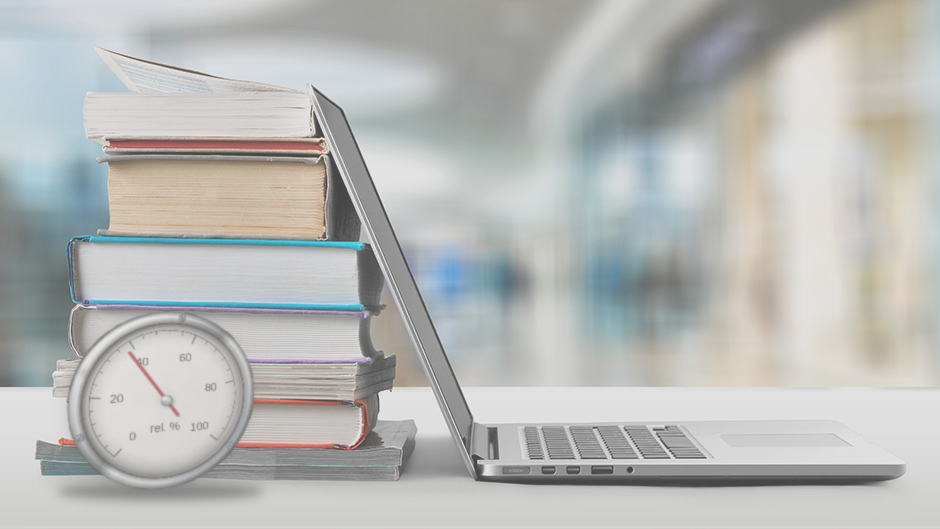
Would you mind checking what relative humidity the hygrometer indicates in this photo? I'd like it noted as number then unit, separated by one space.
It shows 38 %
